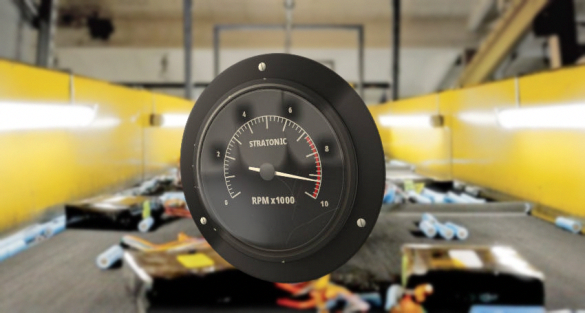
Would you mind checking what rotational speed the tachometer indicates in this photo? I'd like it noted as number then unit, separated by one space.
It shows 9200 rpm
